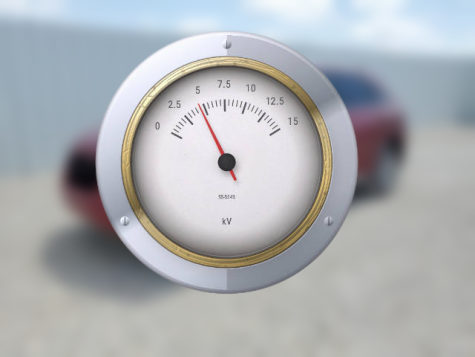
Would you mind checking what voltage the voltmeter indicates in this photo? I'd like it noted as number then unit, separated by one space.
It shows 4.5 kV
